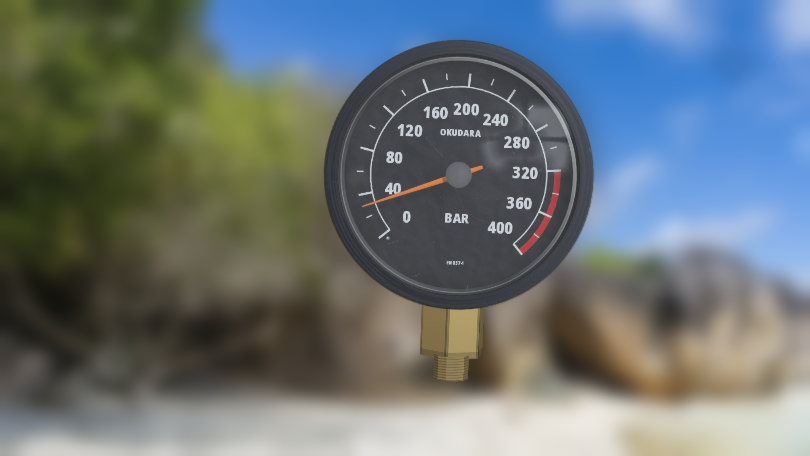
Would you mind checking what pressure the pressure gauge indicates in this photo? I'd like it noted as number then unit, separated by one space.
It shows 30 bar
